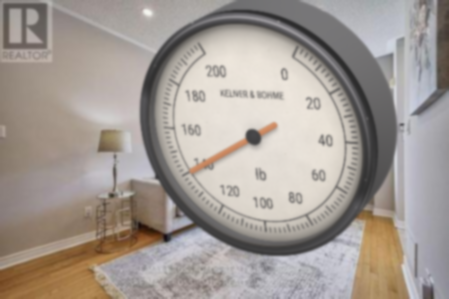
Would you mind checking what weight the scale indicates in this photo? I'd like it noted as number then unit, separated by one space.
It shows 140 lb
